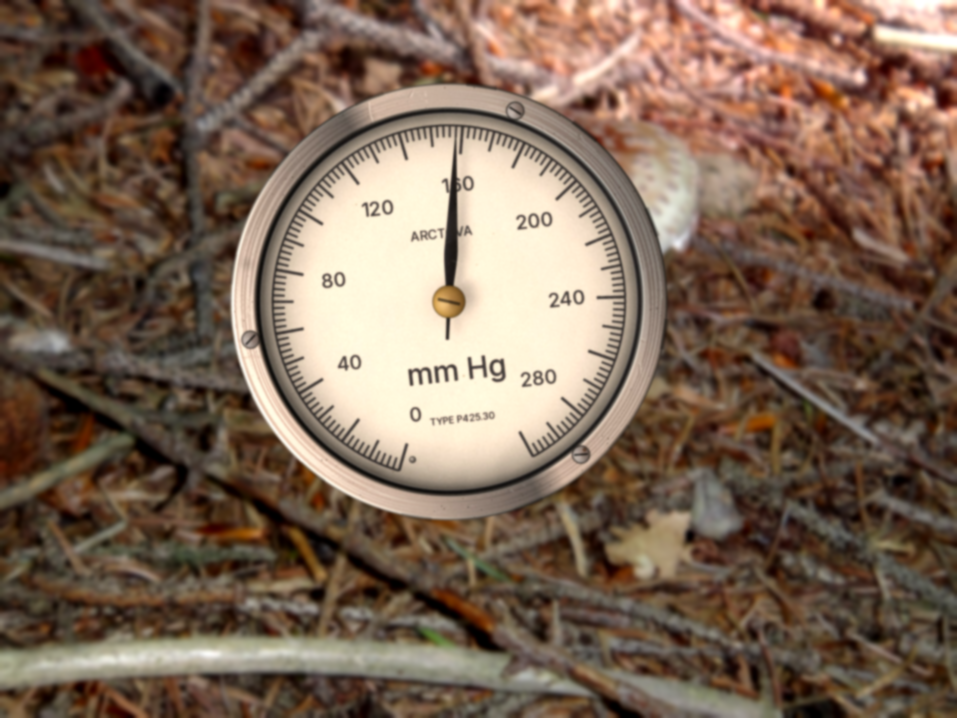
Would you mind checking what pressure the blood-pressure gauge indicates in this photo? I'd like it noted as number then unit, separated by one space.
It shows 158 mmHg
